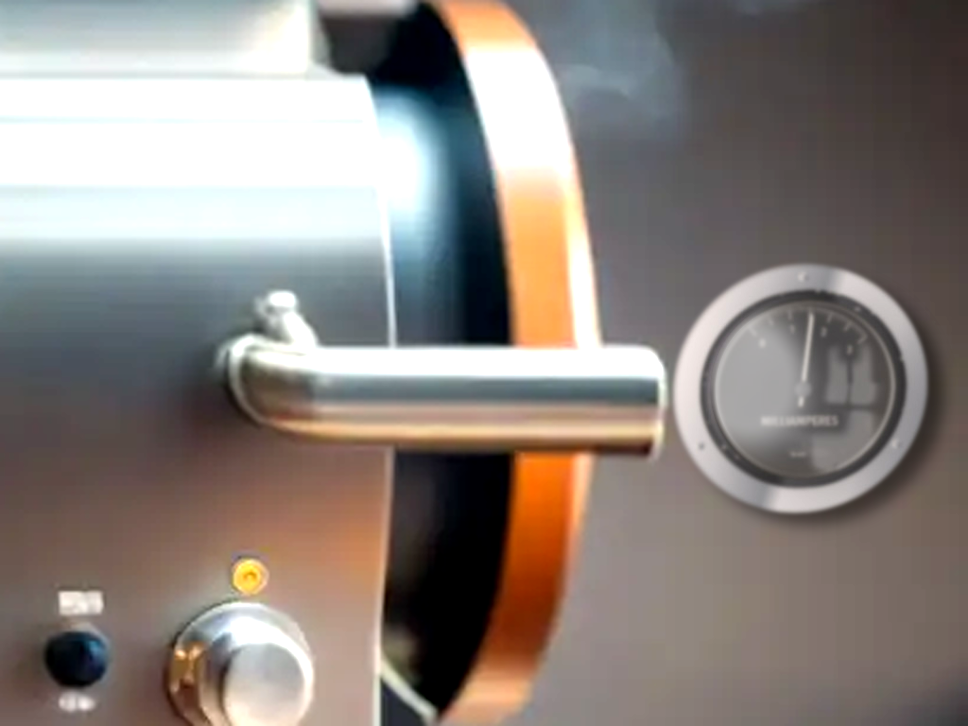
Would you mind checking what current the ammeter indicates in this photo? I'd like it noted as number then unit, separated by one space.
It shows 1.5 mA
